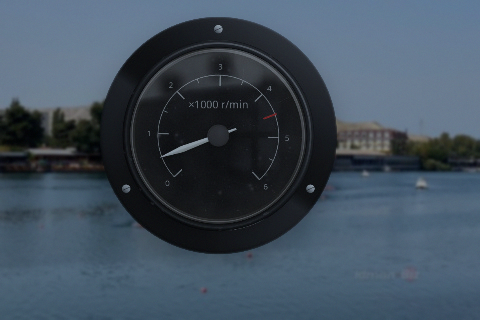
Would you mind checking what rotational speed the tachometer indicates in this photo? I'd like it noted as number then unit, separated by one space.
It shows 500 rpm
